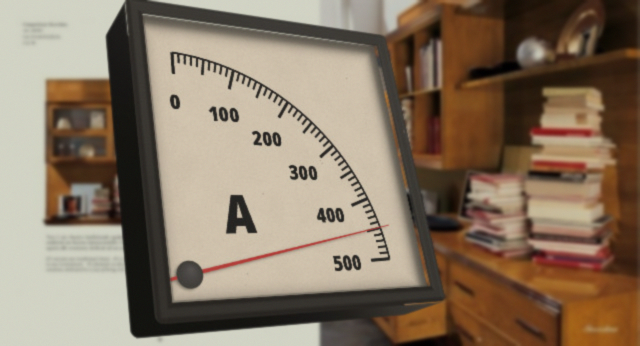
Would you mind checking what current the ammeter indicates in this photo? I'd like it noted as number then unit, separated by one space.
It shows 450 A
